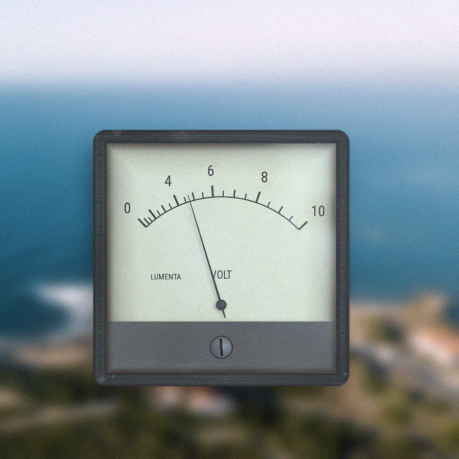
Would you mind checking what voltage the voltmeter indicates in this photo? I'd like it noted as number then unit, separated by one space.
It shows 4.75 V
